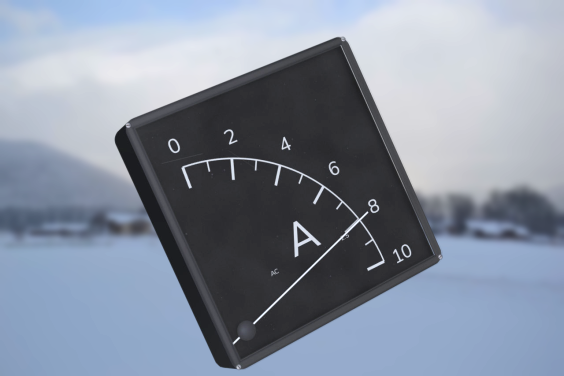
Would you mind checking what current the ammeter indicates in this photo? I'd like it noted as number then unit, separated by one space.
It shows 8 A
